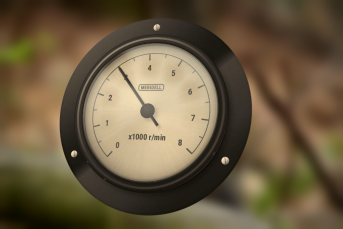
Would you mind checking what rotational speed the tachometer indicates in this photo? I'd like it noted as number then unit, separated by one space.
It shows 3000 rpm
